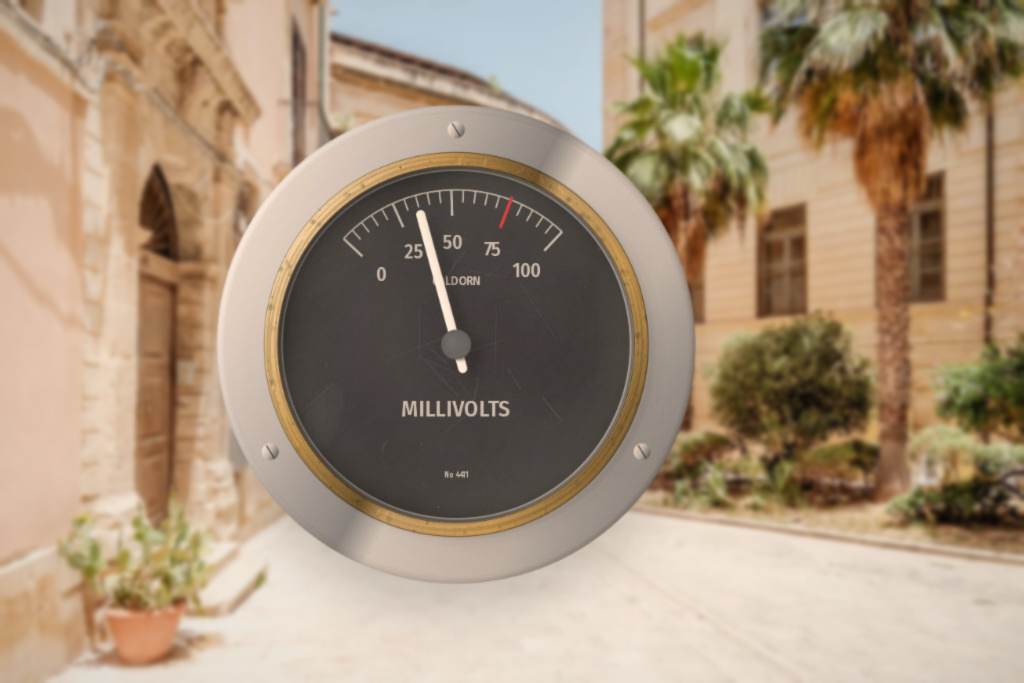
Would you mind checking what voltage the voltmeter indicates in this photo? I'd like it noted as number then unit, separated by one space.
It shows 35 mV
